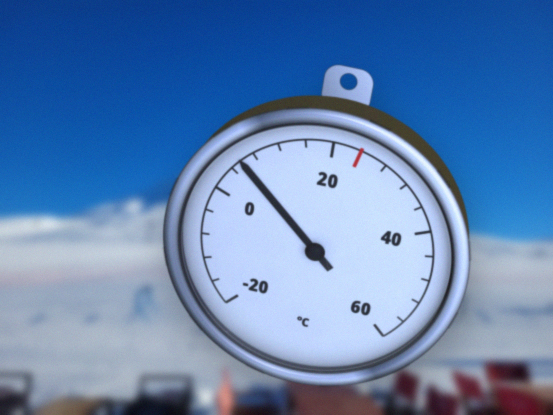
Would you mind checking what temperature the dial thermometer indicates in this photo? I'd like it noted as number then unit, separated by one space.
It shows 6 °C
